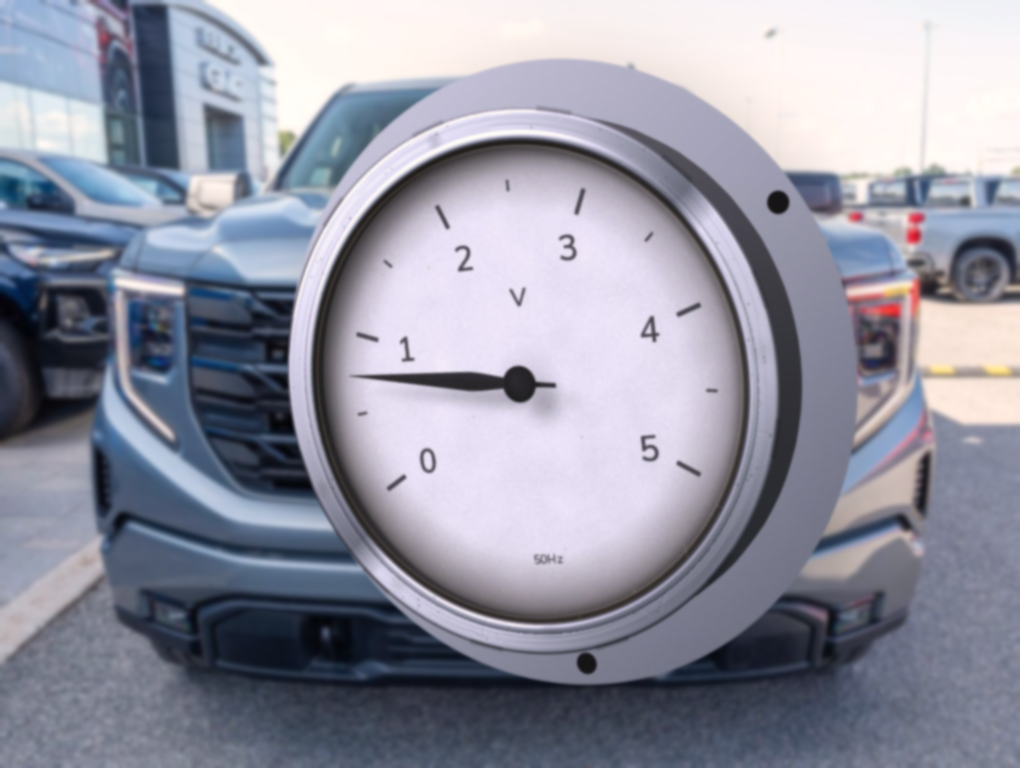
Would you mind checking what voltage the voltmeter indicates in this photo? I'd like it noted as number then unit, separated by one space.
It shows 0.75 V
